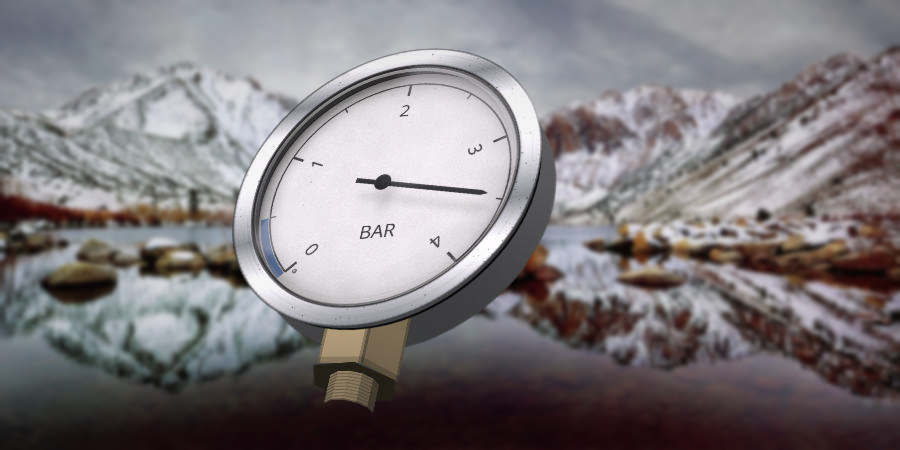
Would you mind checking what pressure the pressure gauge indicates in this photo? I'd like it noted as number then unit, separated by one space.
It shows 3.5 bar
